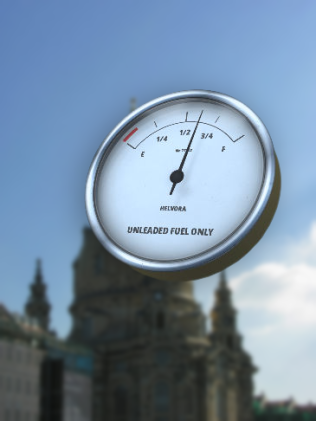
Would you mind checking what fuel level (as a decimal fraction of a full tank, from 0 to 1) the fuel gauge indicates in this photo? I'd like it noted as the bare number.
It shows 0.625
